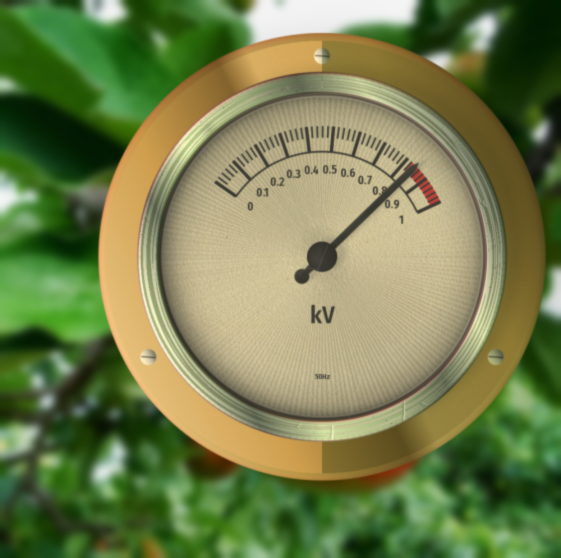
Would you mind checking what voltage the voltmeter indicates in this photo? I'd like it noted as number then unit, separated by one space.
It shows 0.84 kV
